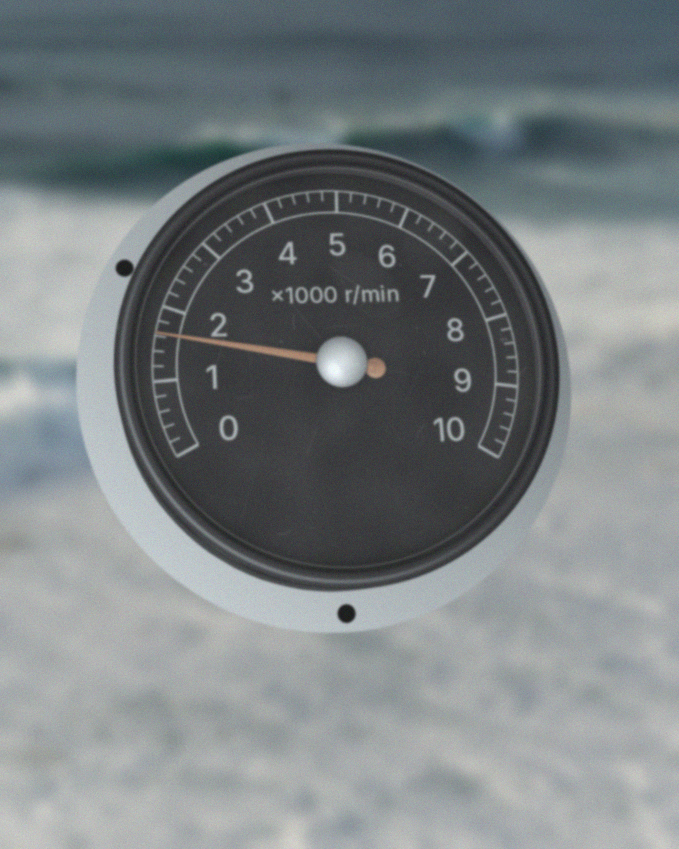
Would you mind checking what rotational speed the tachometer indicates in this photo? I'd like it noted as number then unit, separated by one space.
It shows 1600 rpm
